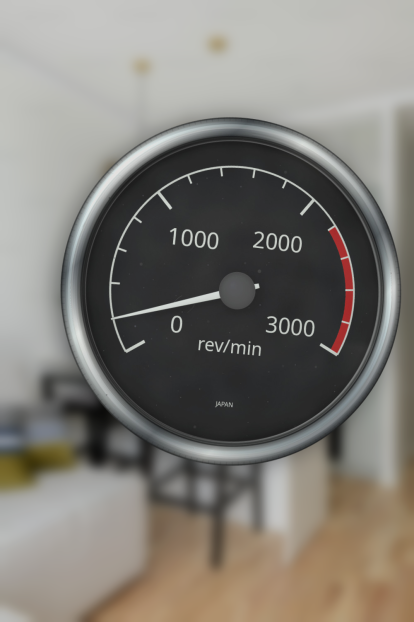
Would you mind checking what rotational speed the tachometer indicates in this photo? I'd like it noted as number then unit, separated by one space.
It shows 200 rpm
